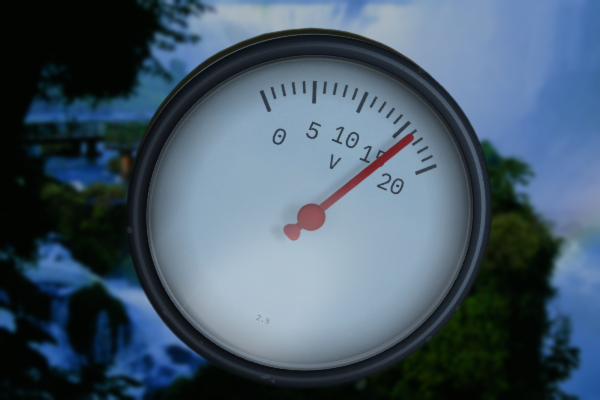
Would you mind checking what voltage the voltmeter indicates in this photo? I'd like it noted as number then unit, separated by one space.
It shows 16 V
